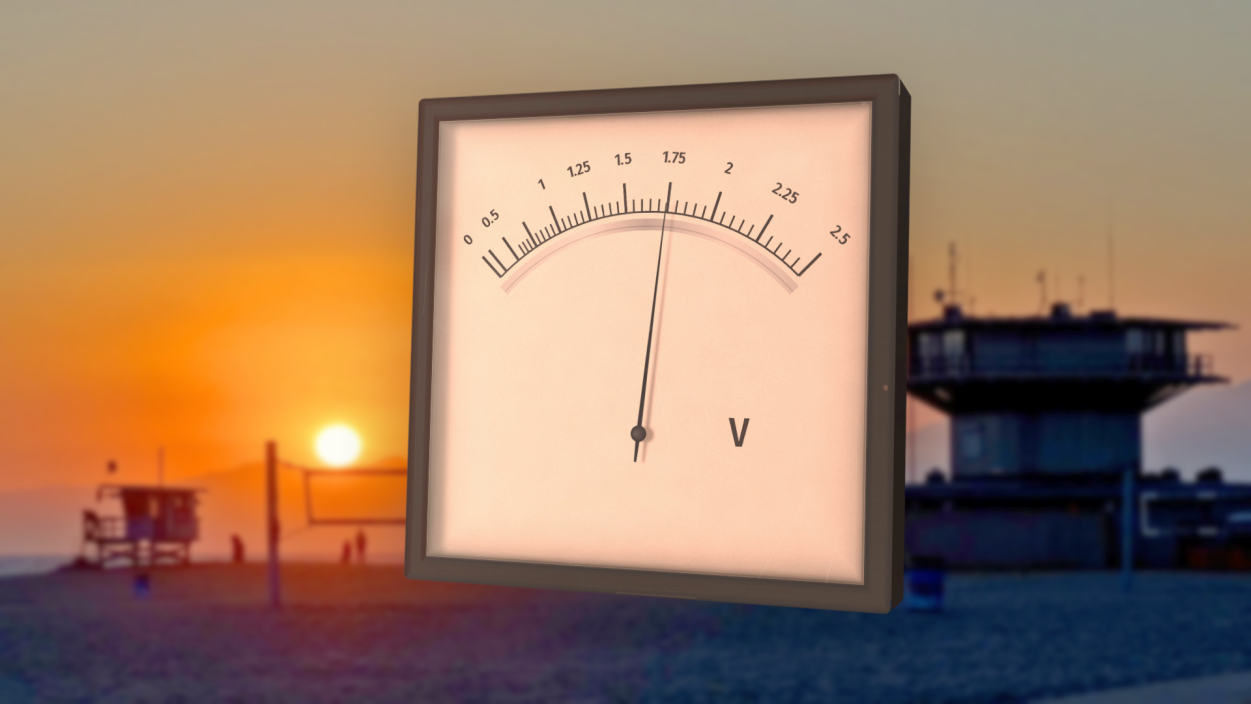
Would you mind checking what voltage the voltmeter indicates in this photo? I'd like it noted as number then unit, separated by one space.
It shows 1.75 V
